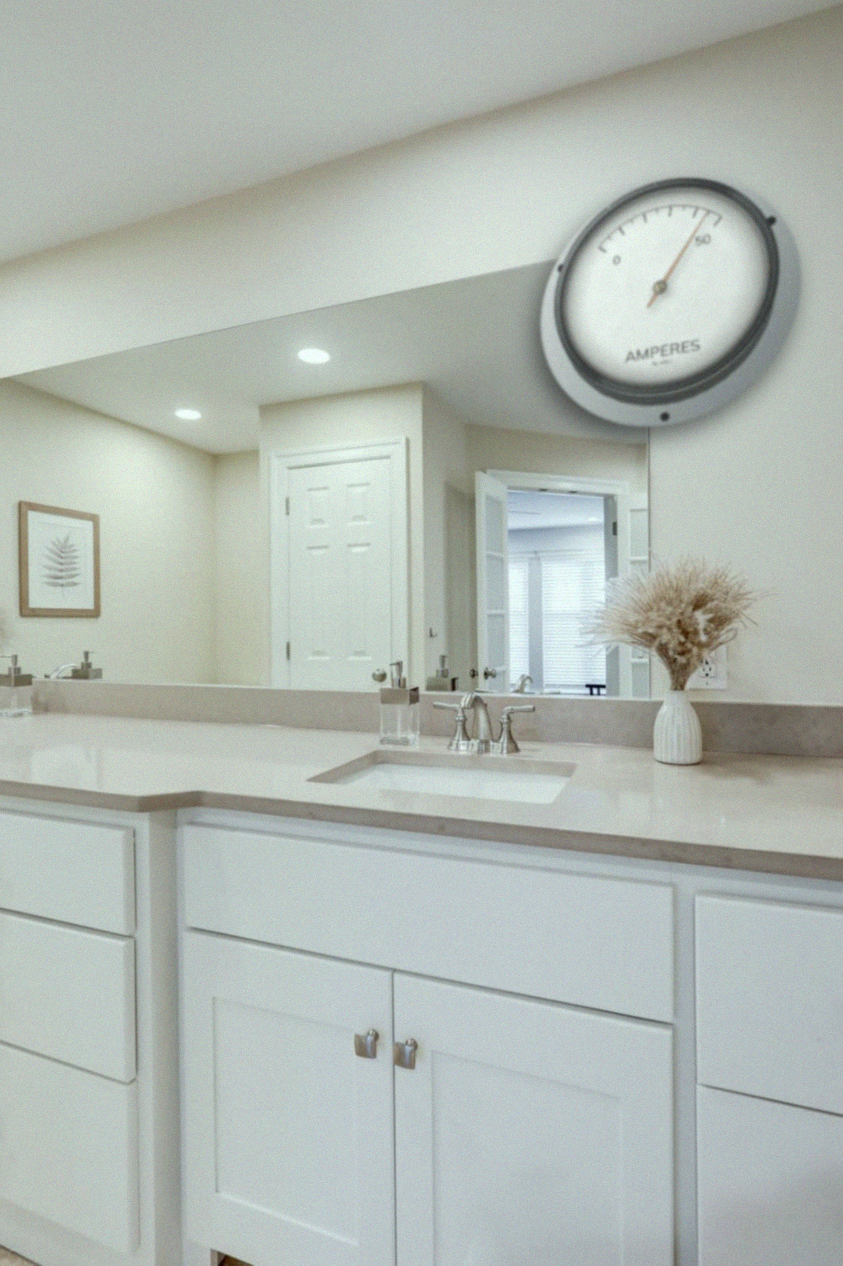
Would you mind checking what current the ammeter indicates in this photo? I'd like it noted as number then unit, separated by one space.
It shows 45 A
